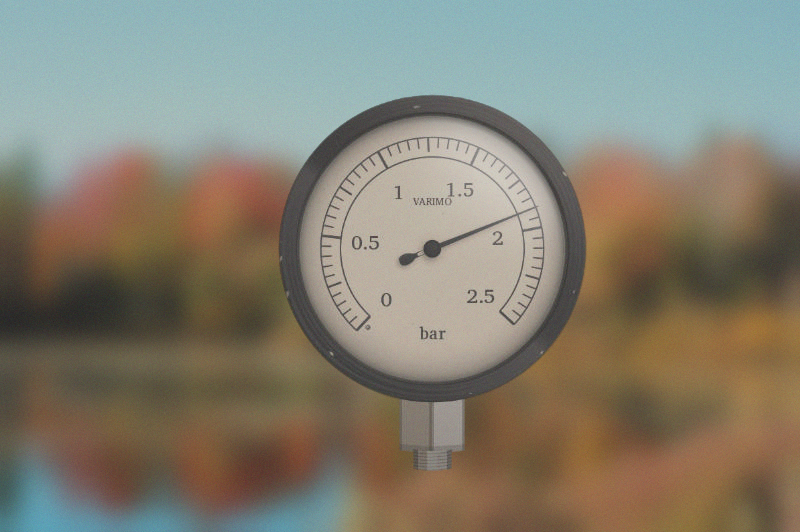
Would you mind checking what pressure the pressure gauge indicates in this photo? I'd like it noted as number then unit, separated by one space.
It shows 1.9 bar
